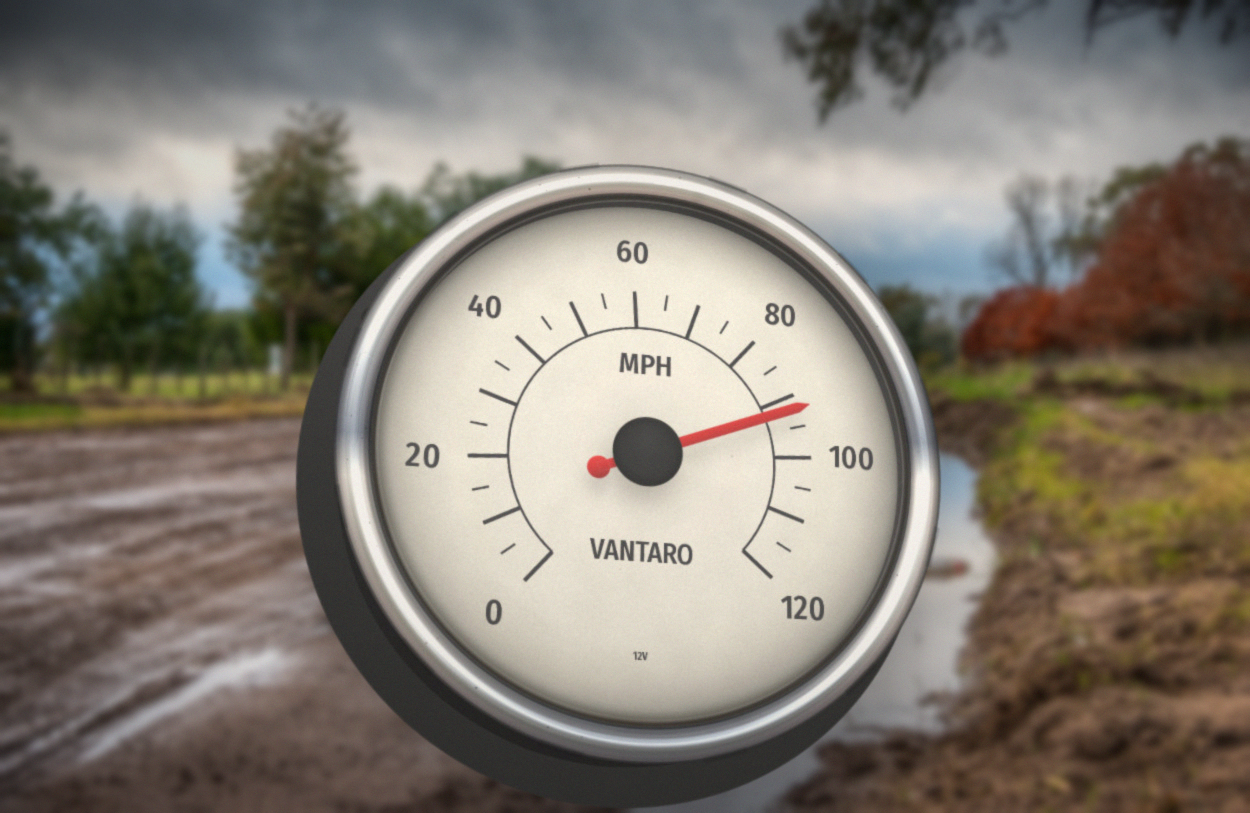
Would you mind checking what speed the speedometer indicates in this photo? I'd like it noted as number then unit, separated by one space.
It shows 92.5 mph
